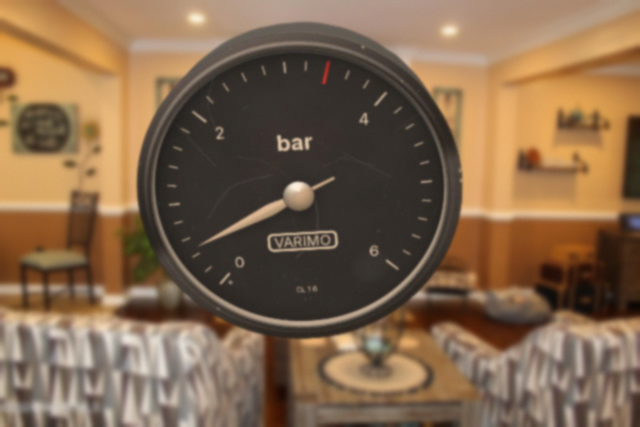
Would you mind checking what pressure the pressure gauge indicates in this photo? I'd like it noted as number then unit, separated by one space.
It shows 0.5 bar
